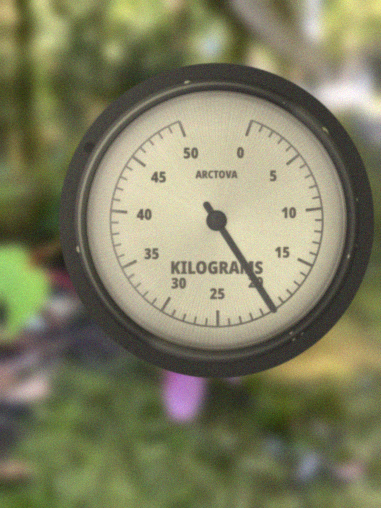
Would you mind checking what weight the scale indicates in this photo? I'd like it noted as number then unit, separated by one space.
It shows 20 kg
